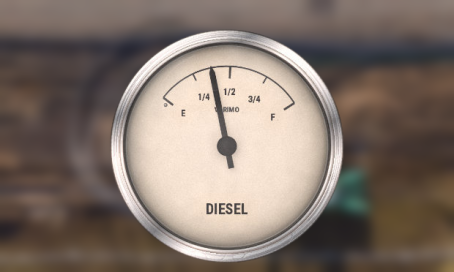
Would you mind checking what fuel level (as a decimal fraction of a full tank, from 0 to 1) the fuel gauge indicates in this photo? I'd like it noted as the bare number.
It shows 0.375
